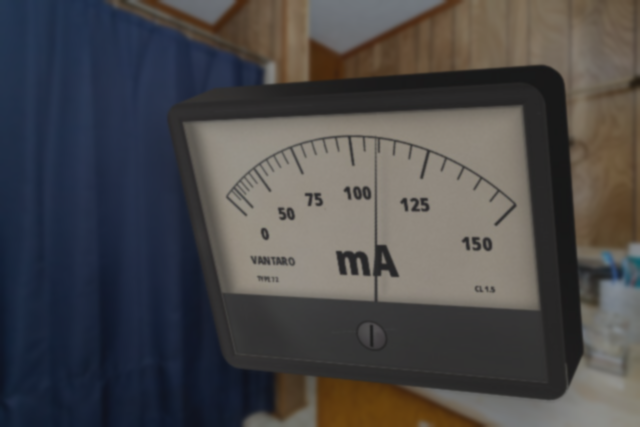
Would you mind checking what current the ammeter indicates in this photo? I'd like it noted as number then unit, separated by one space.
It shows 110 mA
